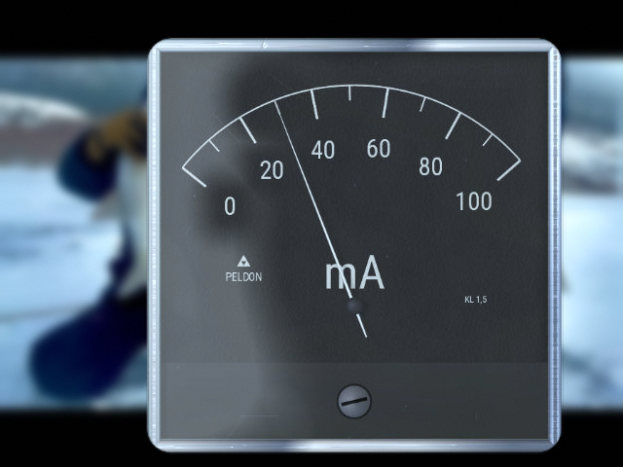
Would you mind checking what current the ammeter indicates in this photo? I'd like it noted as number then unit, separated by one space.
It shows 30 mA
